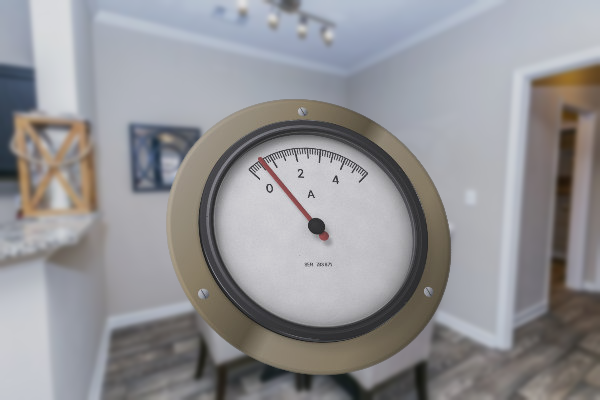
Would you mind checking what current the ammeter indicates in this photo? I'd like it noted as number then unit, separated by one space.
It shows 0.5 A
